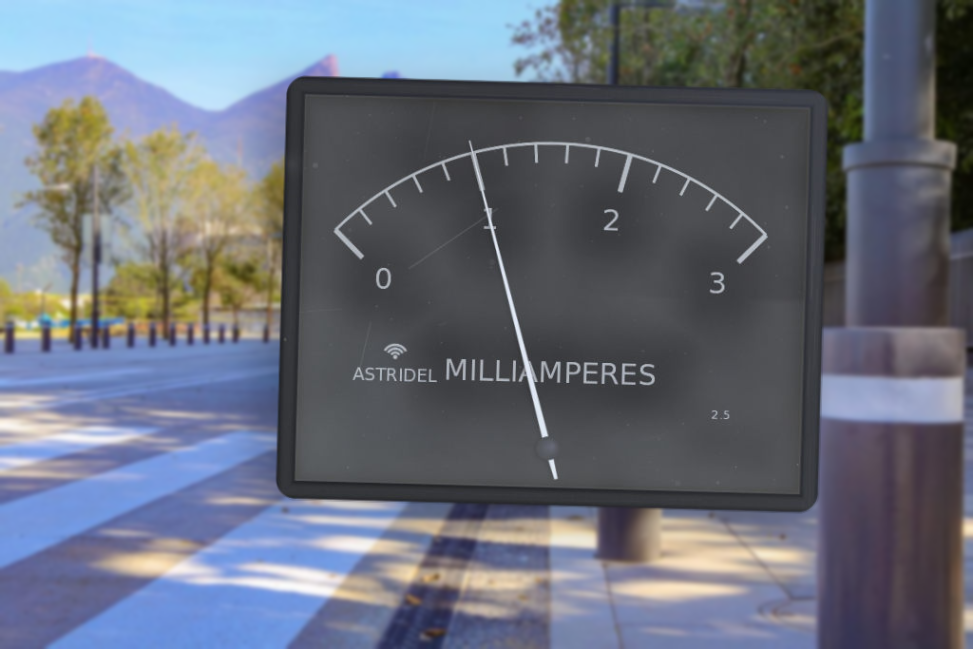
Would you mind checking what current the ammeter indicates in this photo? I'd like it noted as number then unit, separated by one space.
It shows 1 mA
